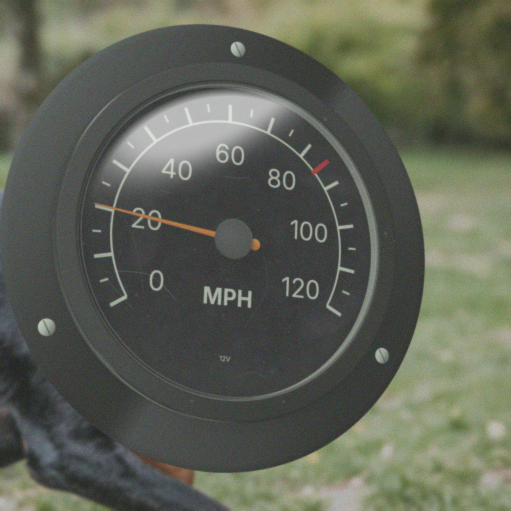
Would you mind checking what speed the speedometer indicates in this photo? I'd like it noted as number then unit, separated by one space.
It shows 20 mph
